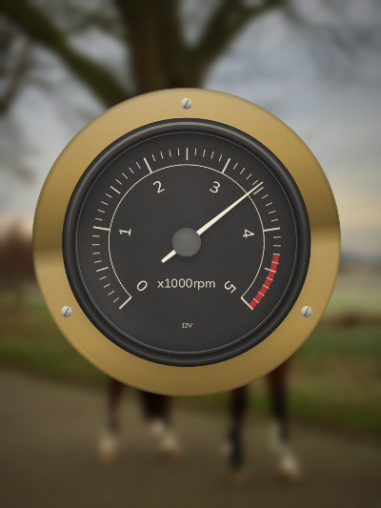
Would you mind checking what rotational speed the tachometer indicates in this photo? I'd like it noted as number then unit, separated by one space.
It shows 3450 rpm
